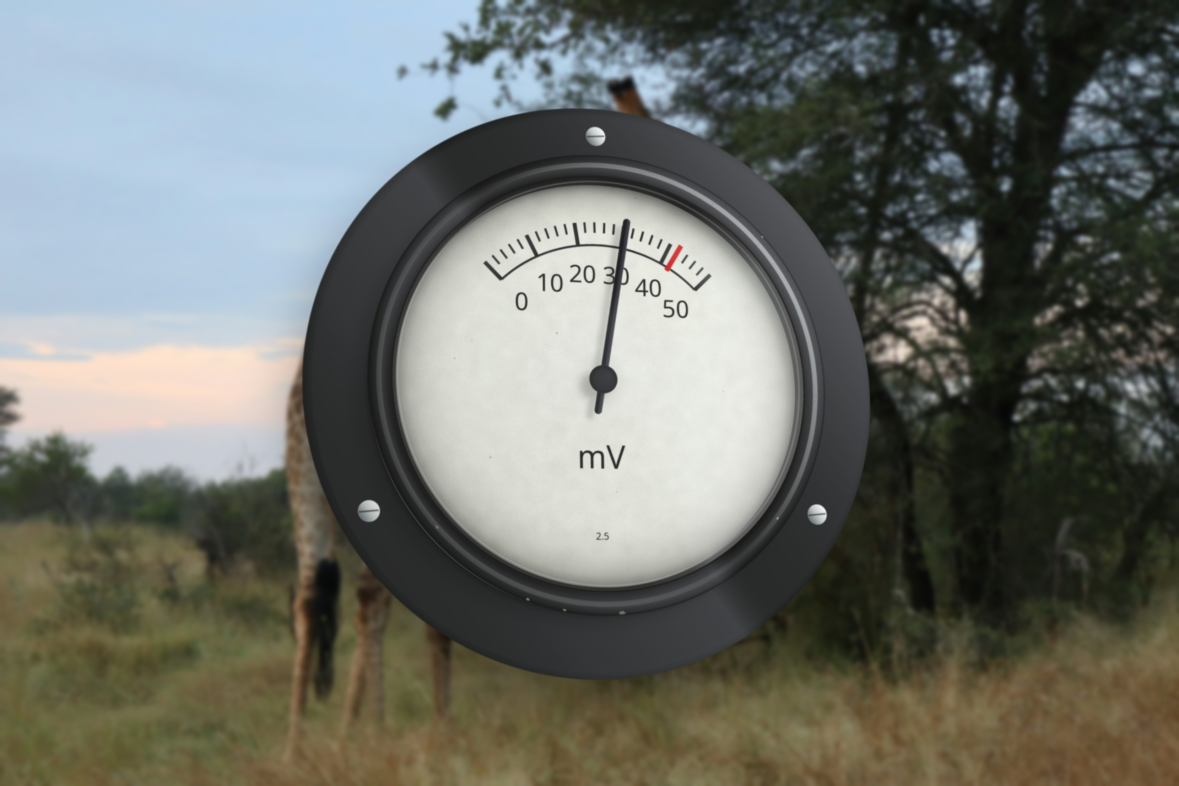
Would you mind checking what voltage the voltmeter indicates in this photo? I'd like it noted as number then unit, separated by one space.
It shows 30 mV
